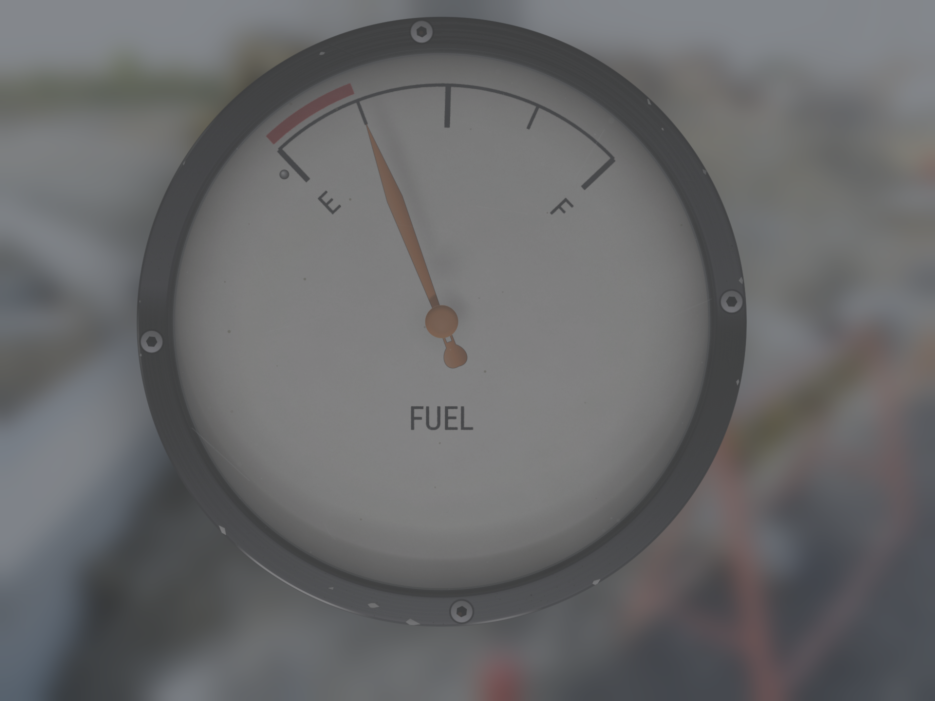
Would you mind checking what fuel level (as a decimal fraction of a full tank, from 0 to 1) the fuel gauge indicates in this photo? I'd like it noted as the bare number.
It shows 0.25
